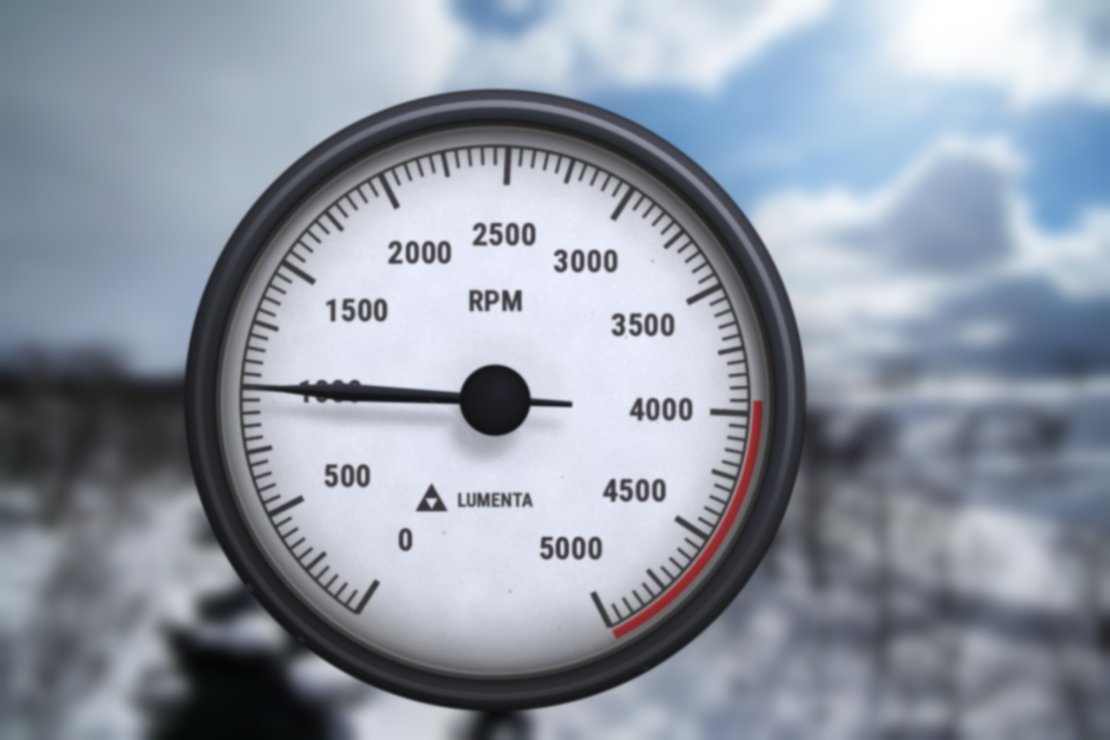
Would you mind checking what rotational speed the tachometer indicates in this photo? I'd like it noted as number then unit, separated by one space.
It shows 1000 rpm
